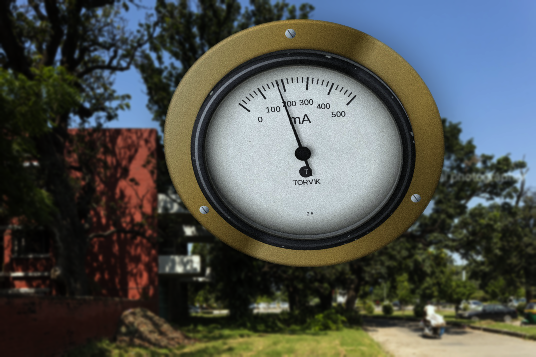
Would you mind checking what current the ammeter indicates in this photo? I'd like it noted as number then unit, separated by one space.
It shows 180 mA
